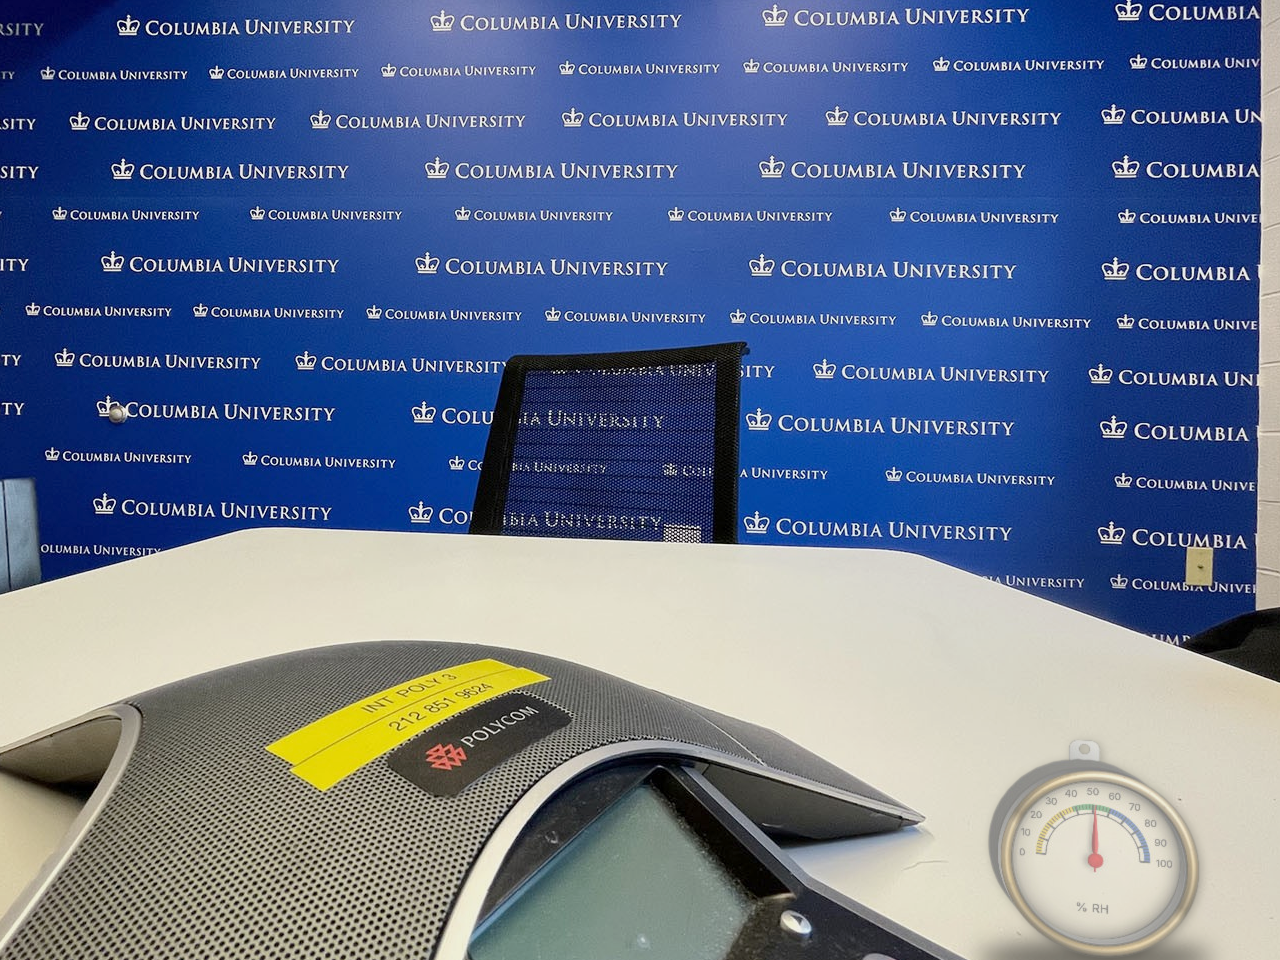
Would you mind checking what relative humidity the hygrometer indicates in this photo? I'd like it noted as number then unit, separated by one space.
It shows 50 %
